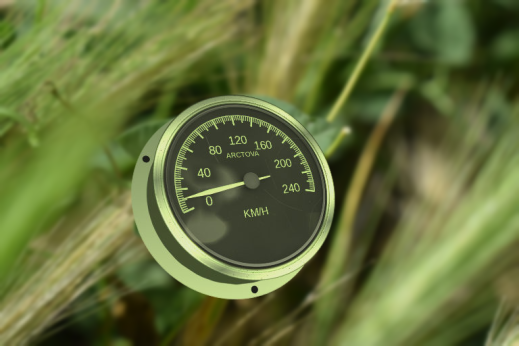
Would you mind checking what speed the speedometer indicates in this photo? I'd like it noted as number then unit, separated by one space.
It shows 10 km/h
